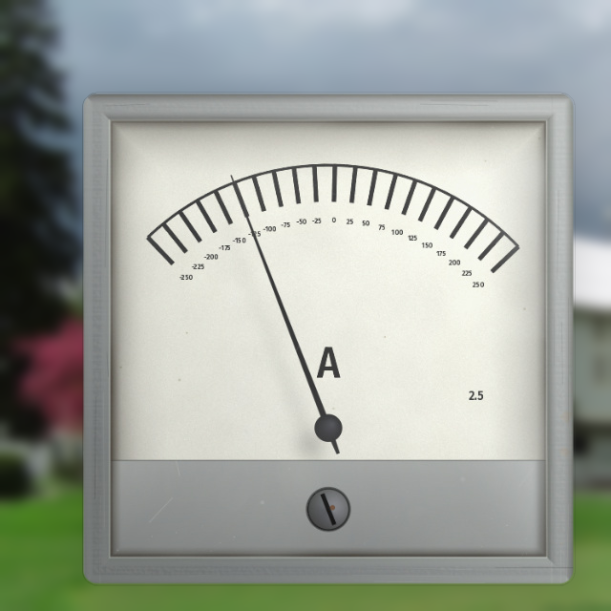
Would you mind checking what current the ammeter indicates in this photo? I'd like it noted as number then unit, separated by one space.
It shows -125 A
